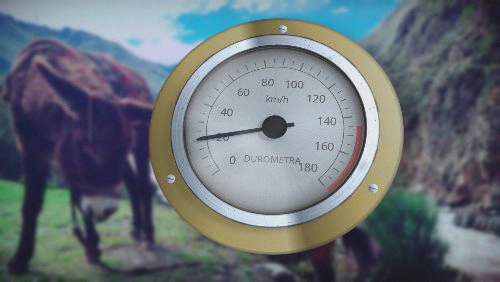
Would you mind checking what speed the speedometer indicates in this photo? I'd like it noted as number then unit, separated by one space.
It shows 20 km/h
